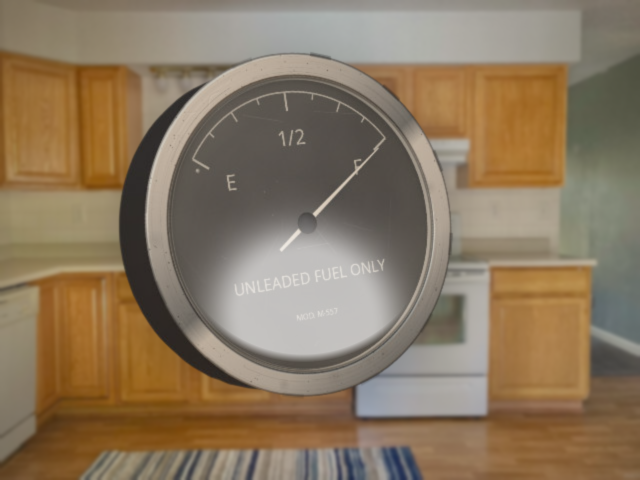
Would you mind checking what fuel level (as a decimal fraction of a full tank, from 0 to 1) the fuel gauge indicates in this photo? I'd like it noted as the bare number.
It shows 1
